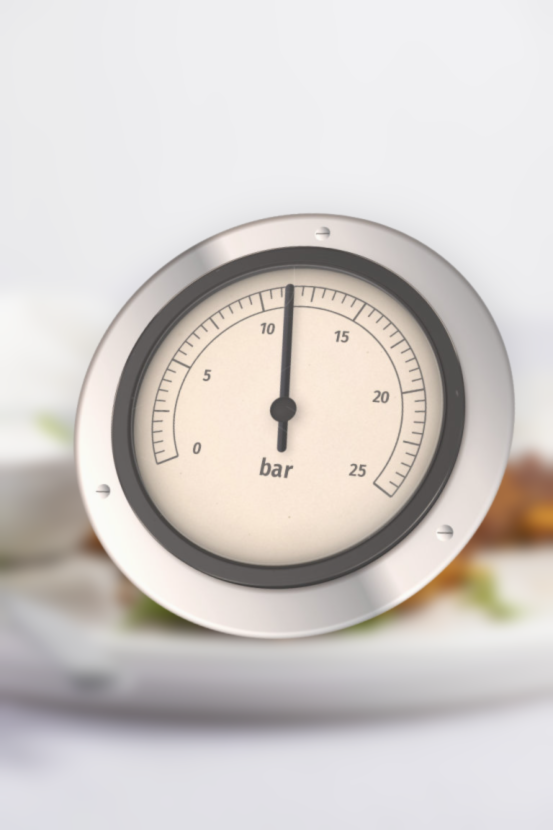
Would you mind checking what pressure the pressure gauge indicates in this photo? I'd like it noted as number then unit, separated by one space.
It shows 11.5 bar
